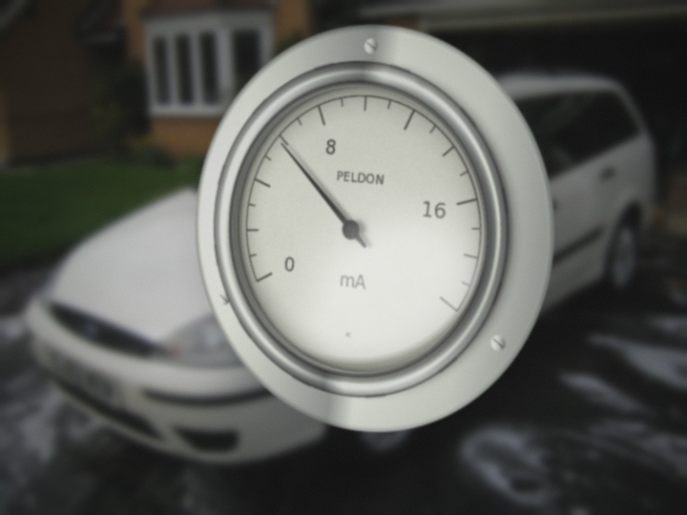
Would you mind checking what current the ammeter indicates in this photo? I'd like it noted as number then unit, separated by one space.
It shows 6 mA
